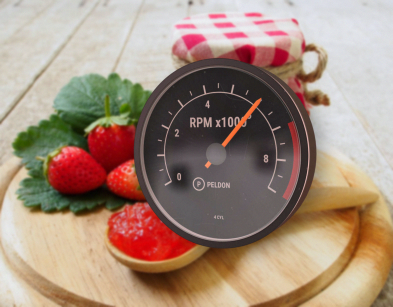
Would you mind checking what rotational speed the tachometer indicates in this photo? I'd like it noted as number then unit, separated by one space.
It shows 6000 rpm
